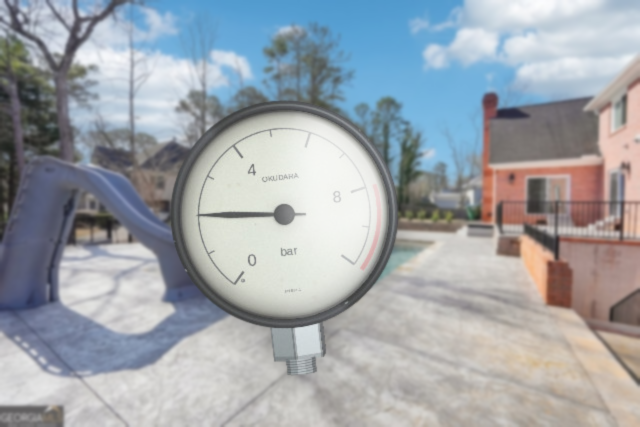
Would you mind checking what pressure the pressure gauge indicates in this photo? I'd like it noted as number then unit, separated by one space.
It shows 2 bar
